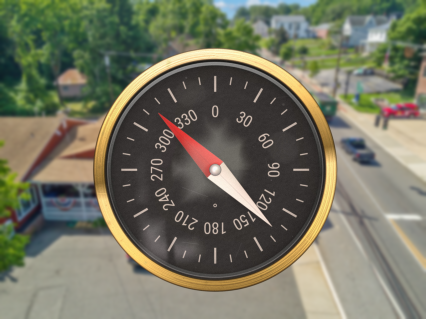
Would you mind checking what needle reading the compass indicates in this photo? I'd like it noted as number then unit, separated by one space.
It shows 315 °
